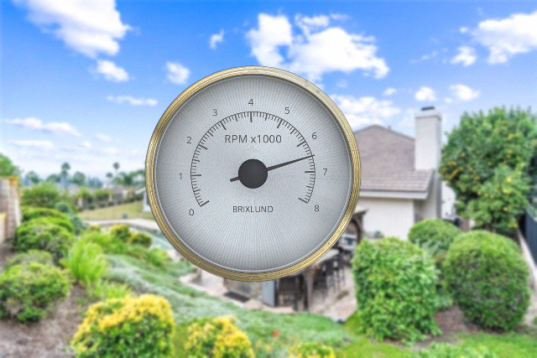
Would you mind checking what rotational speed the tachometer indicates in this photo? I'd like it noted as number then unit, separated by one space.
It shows 6500 rpm
